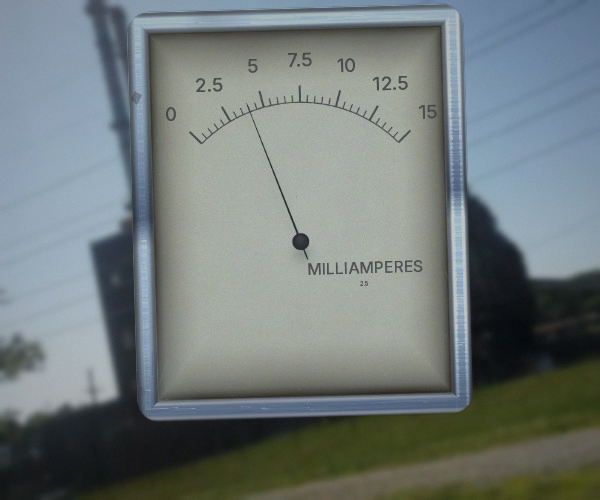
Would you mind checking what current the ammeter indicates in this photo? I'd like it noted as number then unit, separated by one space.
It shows 4 mA
